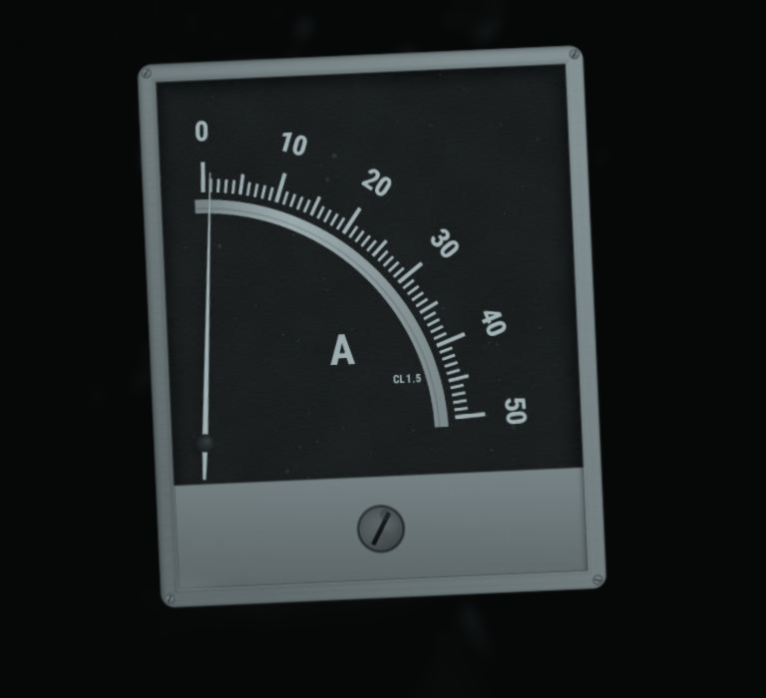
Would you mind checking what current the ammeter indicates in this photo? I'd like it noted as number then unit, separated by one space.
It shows 1 A
